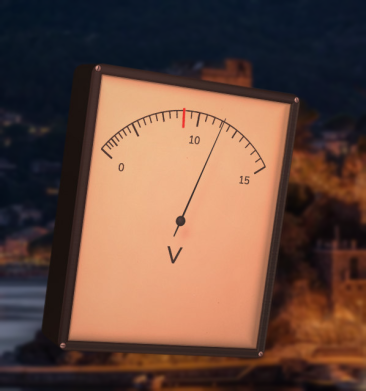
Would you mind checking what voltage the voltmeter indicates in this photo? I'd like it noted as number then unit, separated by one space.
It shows 11.5 V
